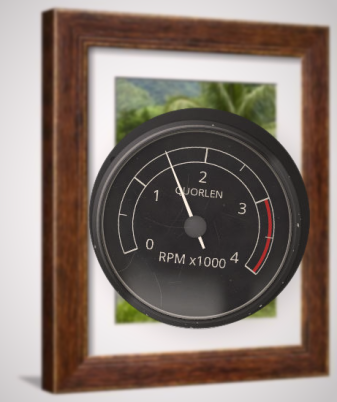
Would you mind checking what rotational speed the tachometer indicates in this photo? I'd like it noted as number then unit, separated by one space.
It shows 1500 rpm
